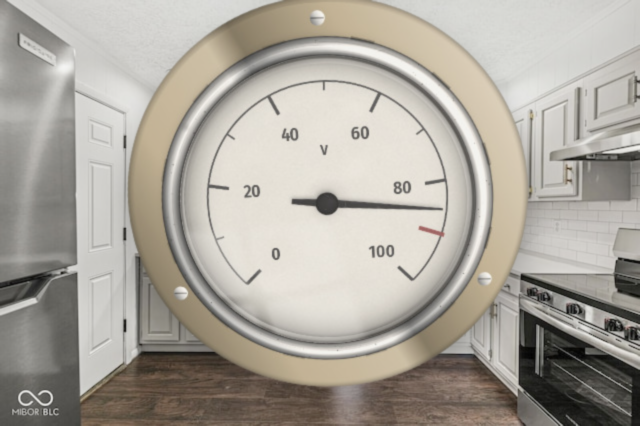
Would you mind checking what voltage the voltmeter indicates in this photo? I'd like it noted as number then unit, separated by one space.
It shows 85 V
